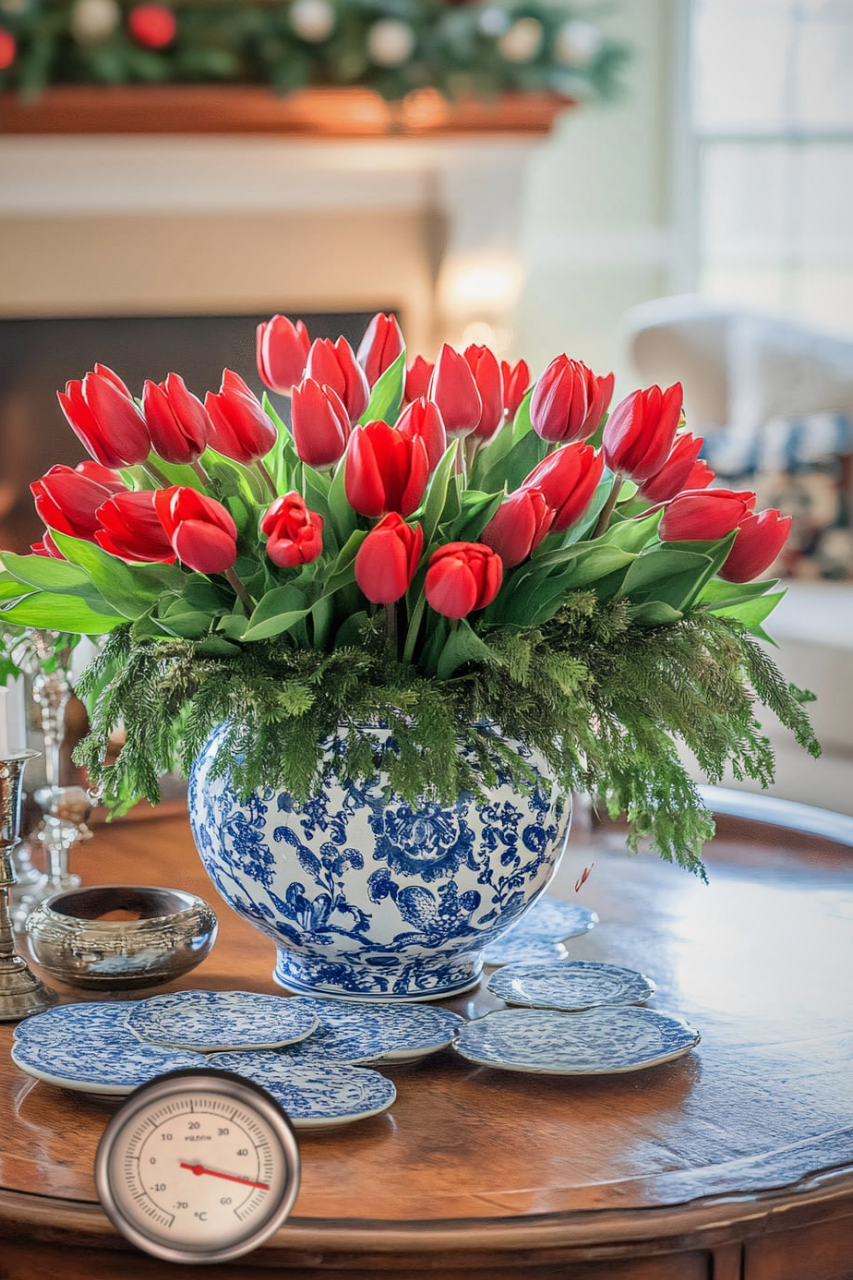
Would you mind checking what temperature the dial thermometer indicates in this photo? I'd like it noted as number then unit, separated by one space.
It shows 50 °C
